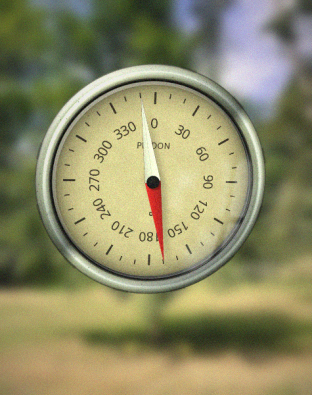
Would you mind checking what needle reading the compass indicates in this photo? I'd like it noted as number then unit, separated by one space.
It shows 170 °
